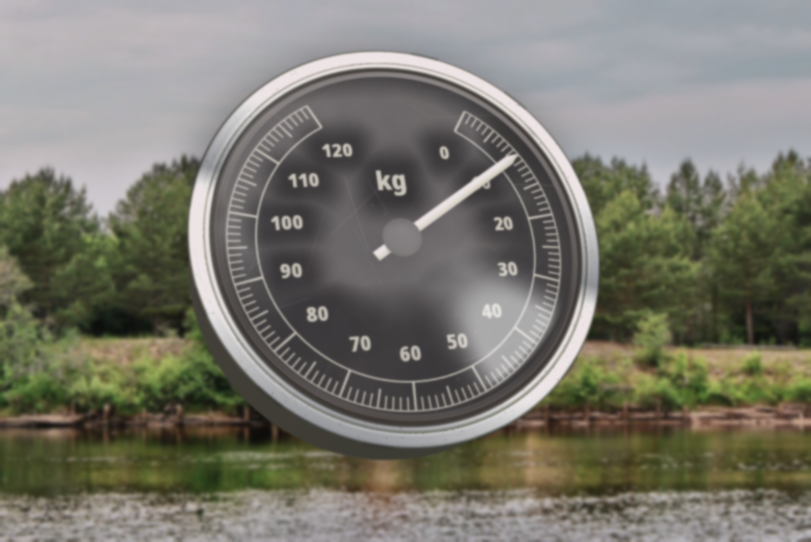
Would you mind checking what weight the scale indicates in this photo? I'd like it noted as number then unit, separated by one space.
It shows 10 kg
